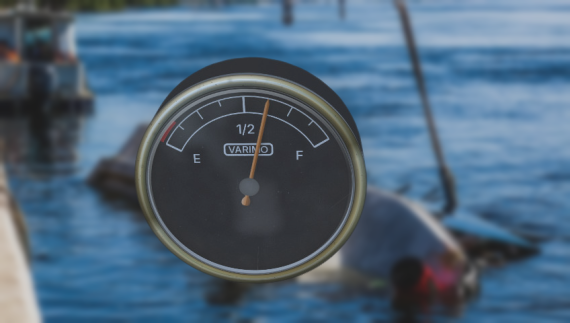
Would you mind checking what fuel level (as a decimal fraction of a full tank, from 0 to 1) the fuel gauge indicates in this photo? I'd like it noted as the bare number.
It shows 0.625
